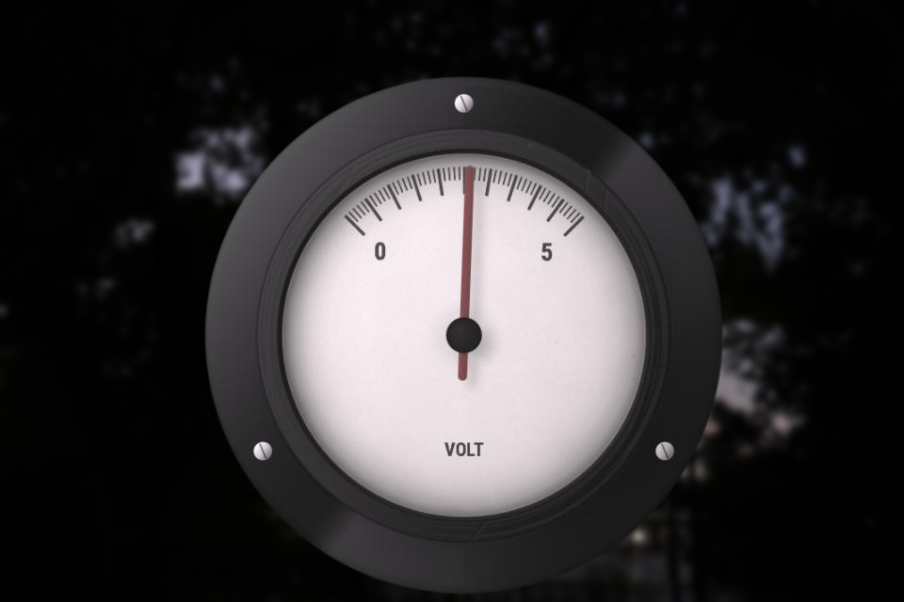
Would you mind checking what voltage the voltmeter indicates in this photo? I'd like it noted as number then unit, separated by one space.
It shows 2.6 V
